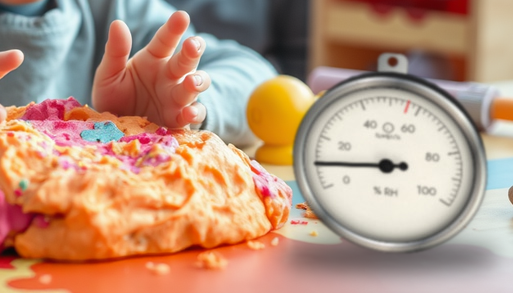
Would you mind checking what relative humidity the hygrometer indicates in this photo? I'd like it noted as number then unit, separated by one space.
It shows 10 %
